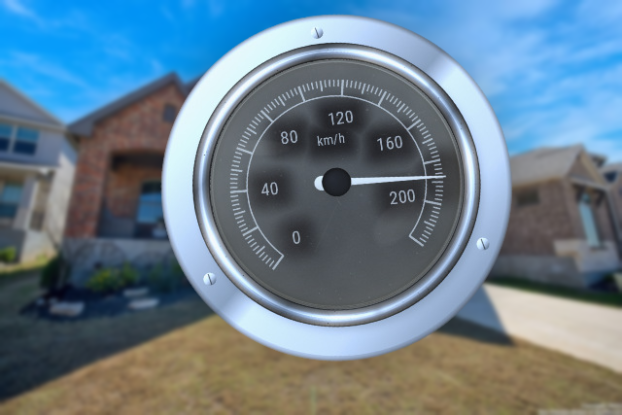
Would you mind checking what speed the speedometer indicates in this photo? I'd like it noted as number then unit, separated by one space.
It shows 188 km/h
